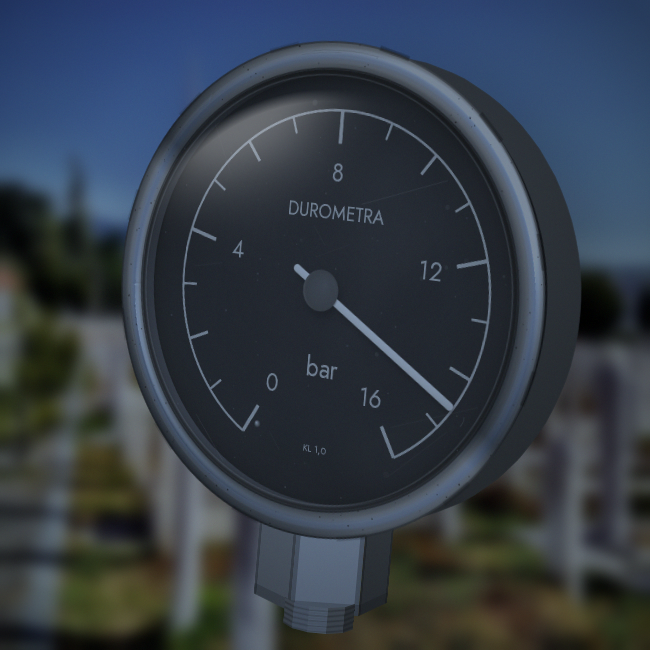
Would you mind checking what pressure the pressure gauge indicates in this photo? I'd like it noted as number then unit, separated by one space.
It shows 14.5 bar
